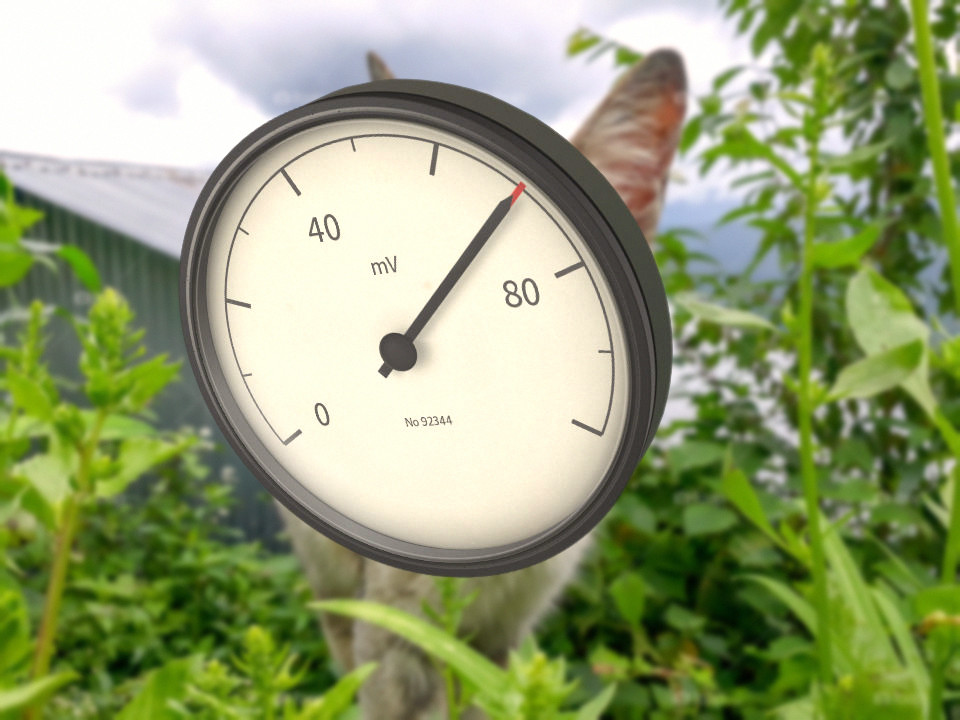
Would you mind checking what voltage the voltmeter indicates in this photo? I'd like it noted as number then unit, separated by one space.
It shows 70 mV
